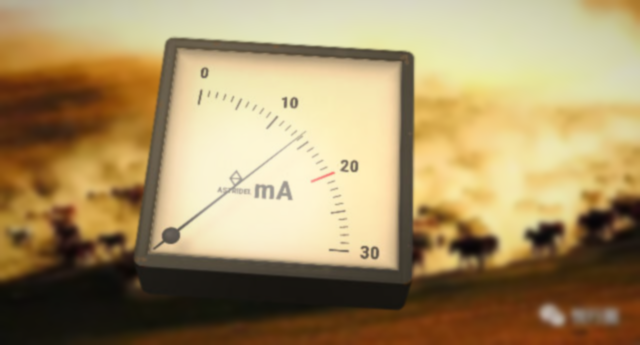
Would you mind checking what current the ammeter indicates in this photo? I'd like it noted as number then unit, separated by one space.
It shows 14 mA
